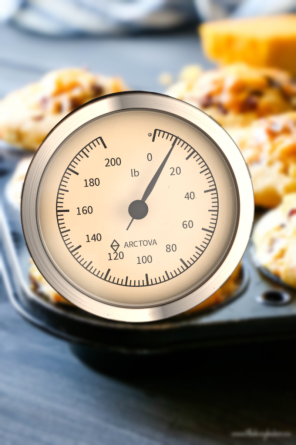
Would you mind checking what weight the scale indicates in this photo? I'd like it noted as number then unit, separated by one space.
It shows 10 lb
